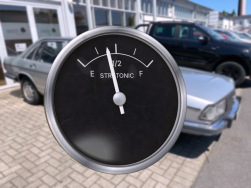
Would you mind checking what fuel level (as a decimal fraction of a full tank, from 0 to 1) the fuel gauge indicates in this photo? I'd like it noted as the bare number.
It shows 0.375
